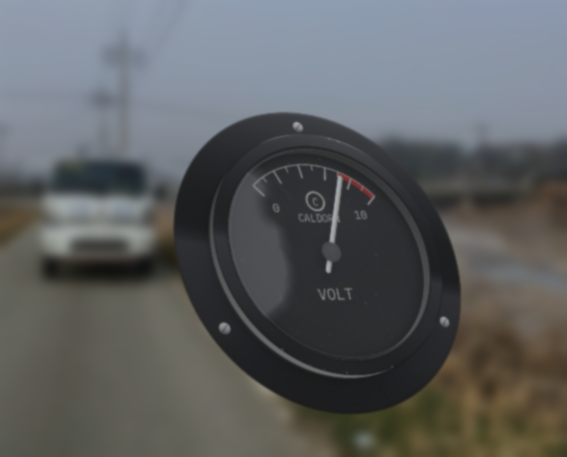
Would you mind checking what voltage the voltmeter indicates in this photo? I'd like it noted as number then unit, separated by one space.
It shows 7 V
